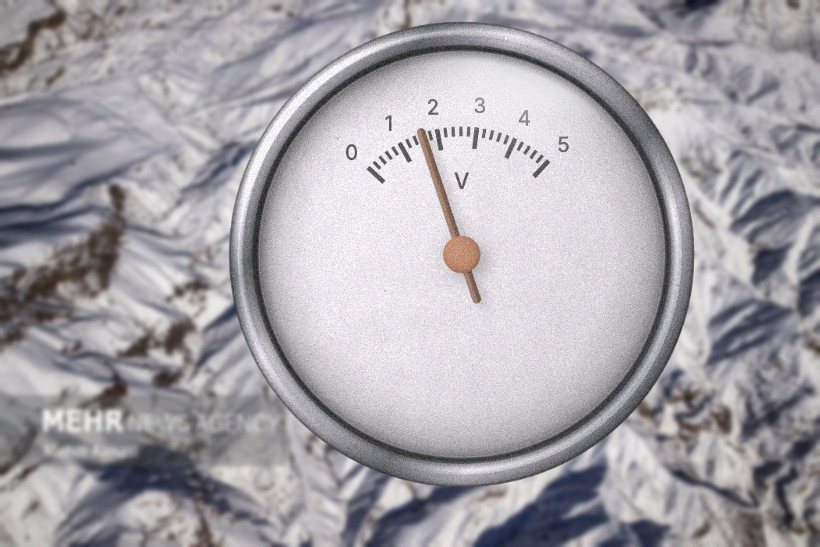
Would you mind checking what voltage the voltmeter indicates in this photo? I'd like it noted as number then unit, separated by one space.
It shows 1.6 V
